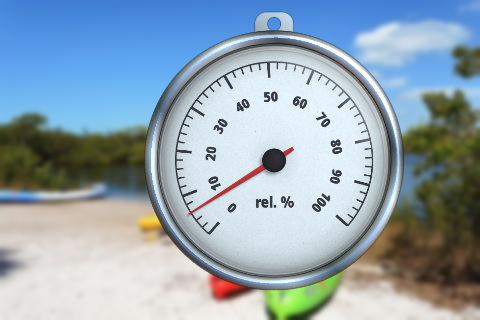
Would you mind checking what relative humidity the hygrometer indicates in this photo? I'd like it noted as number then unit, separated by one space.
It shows 6 %
